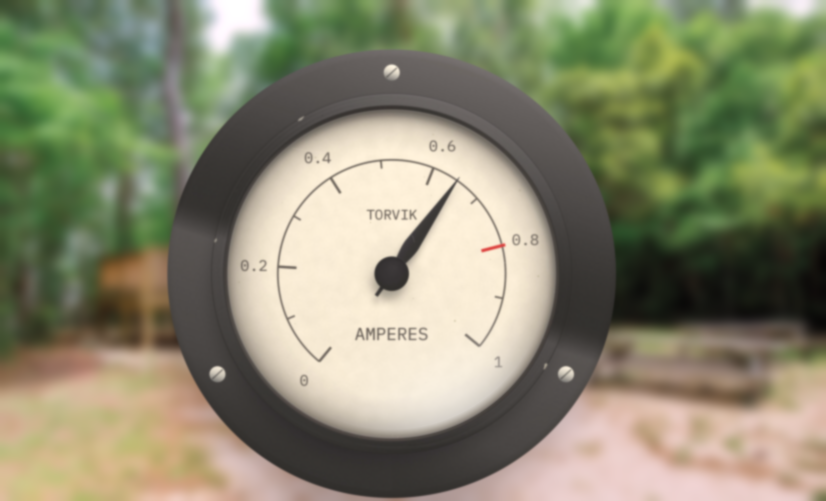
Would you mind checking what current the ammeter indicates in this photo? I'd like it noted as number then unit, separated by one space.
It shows 0.65 A
